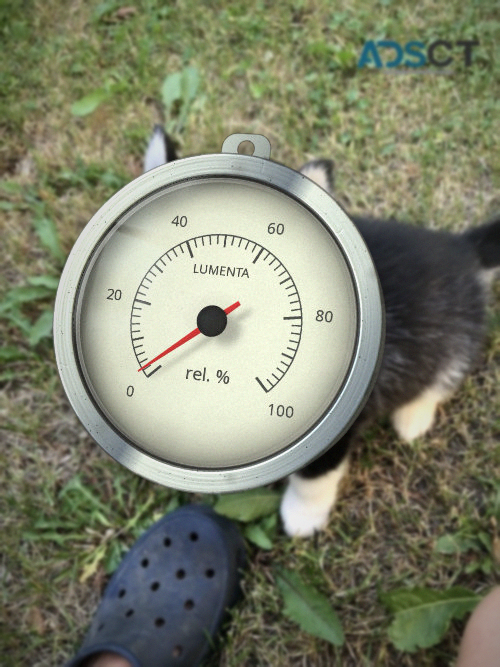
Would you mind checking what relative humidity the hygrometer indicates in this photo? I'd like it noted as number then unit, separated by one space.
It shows 2 %
